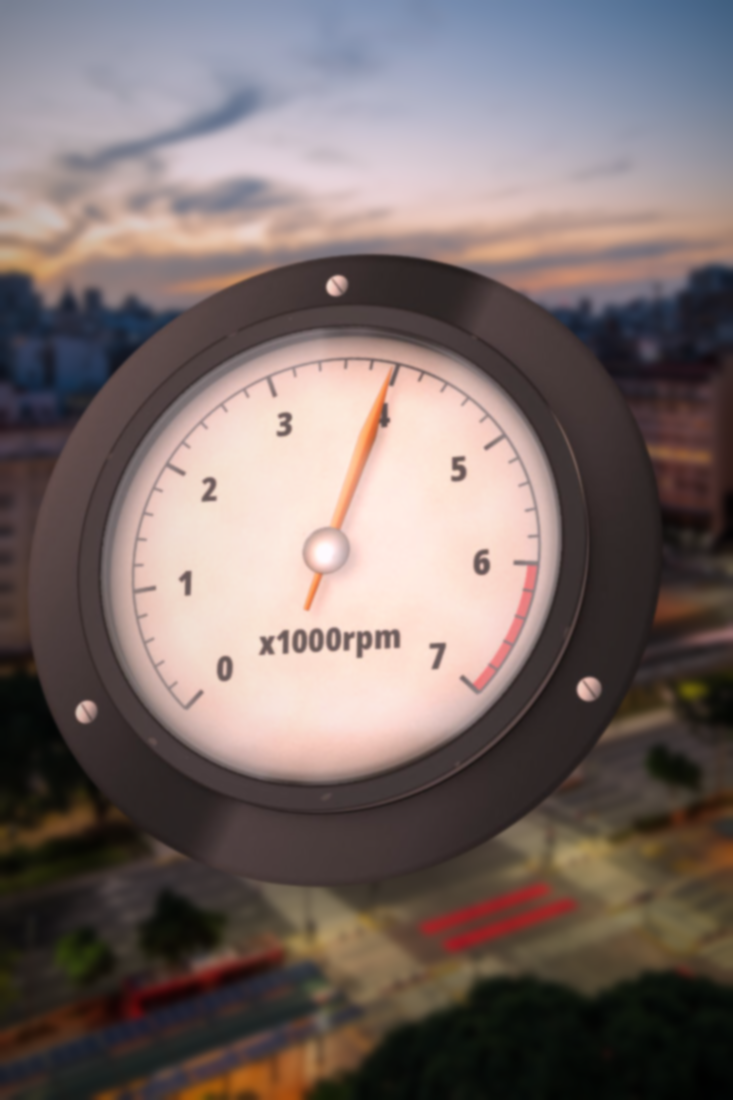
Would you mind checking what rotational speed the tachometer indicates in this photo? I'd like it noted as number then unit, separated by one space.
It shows 4000 rpm
